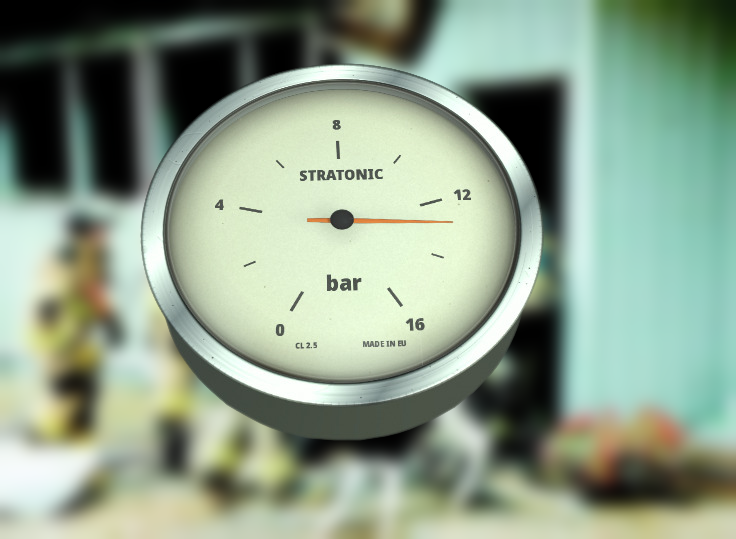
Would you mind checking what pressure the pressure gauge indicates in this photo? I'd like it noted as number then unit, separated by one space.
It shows 13 bar
